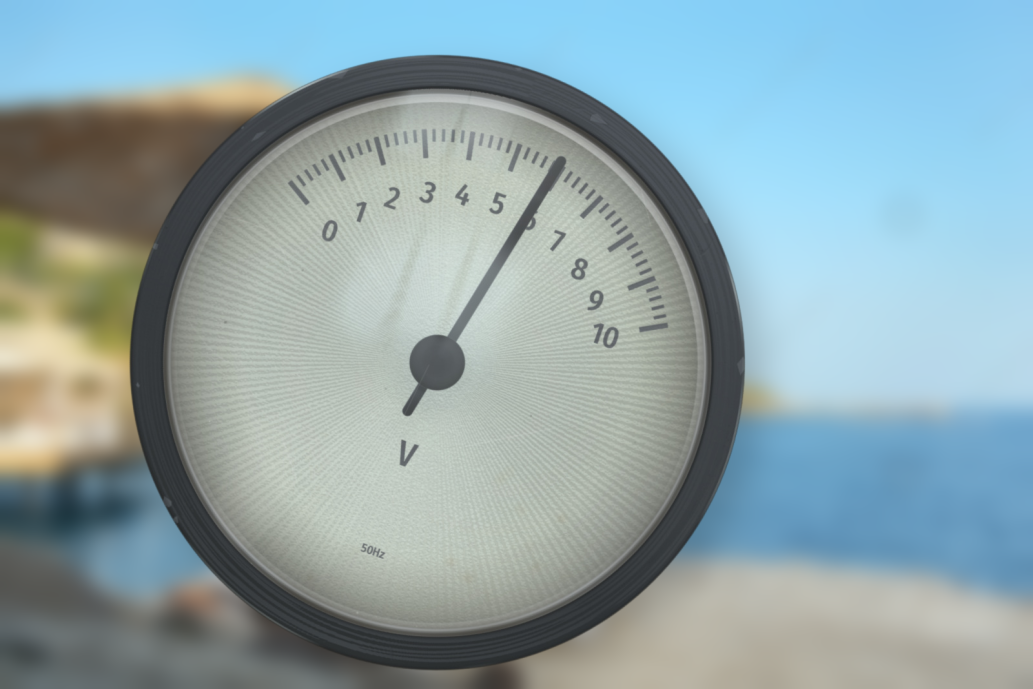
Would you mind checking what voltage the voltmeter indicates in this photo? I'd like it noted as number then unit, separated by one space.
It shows 5.9 V
